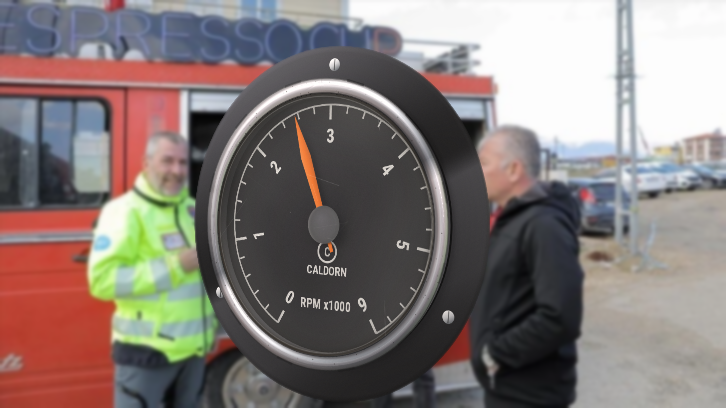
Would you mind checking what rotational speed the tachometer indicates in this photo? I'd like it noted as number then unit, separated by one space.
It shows 2600 rpm
